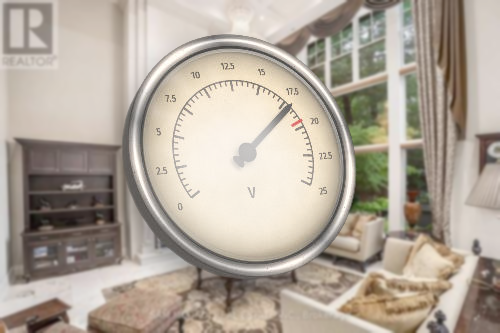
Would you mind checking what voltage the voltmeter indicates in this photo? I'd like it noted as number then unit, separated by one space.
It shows 18 V
